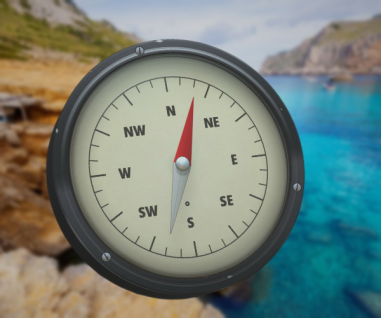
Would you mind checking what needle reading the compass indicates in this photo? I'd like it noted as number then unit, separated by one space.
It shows 20 °
